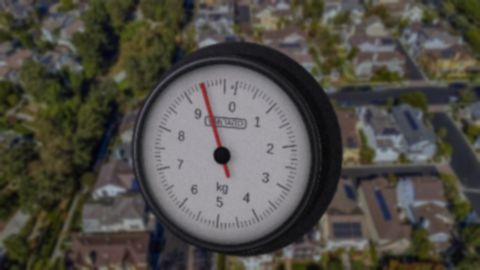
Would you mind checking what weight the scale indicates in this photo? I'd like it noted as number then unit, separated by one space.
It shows 9.5 kg
